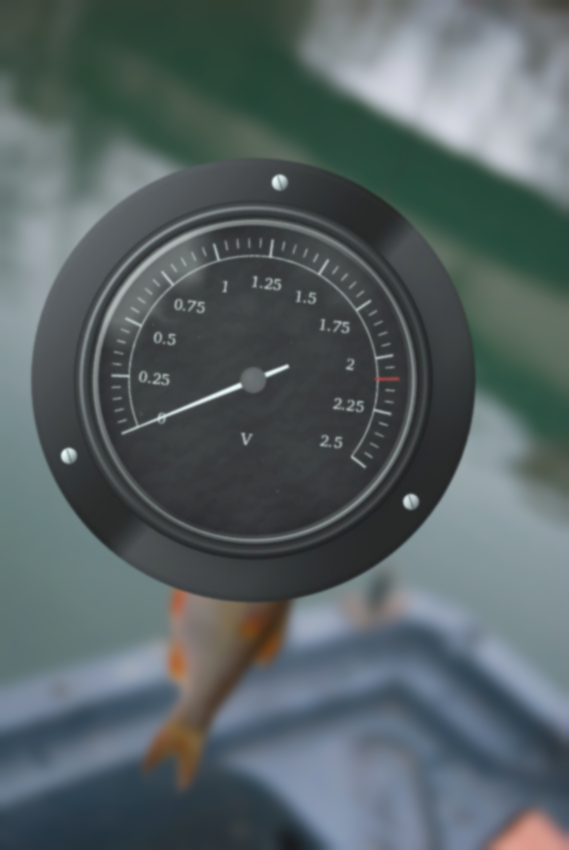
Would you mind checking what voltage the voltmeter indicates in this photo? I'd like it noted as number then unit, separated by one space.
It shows 0 V
